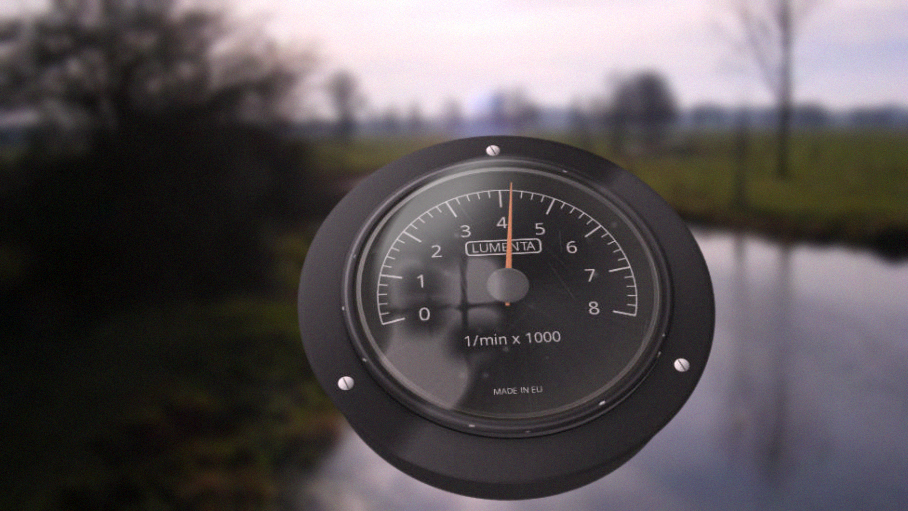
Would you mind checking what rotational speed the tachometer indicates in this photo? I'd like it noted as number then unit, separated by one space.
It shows 4200 rpm
